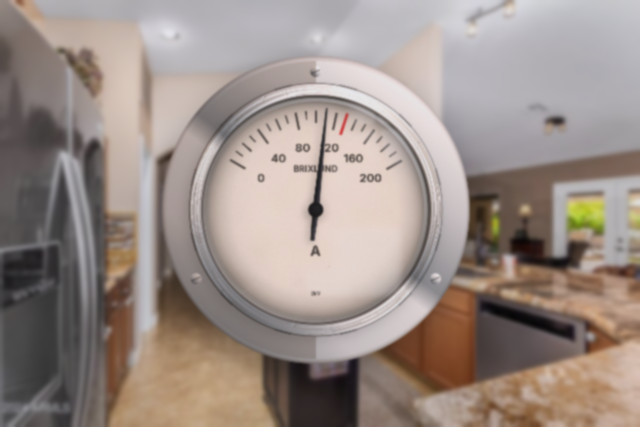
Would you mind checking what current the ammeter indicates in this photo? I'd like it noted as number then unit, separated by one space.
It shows 110 A
